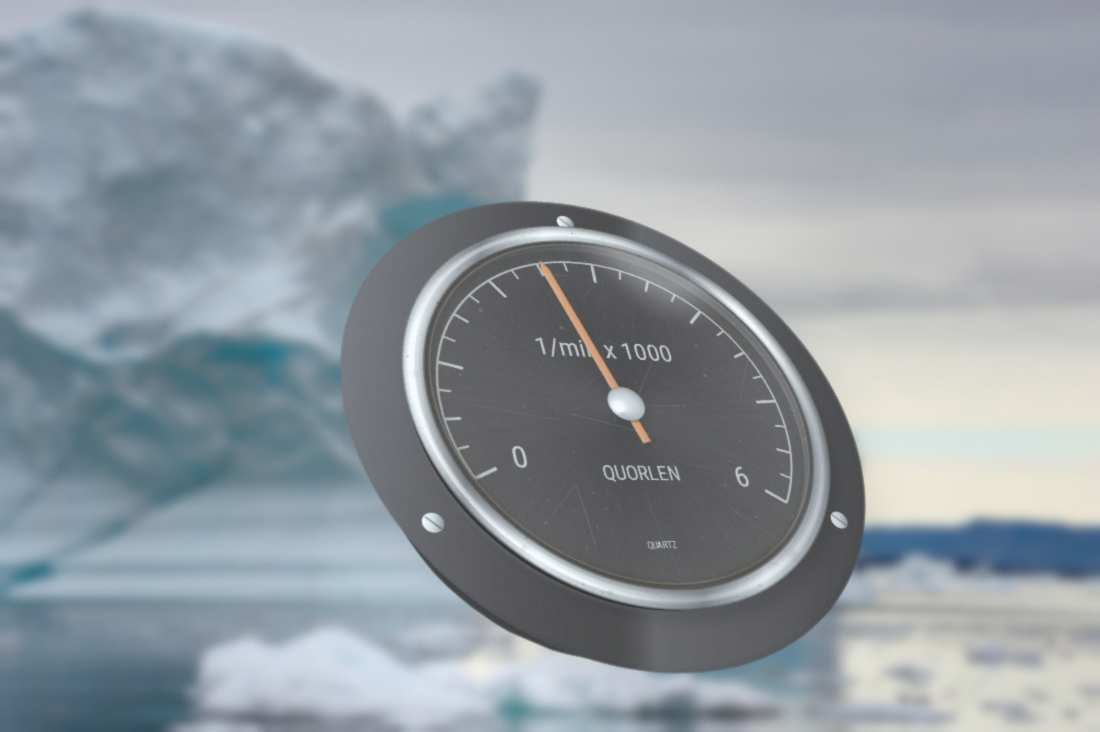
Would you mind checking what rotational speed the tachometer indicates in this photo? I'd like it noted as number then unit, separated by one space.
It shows 2500 rpm
